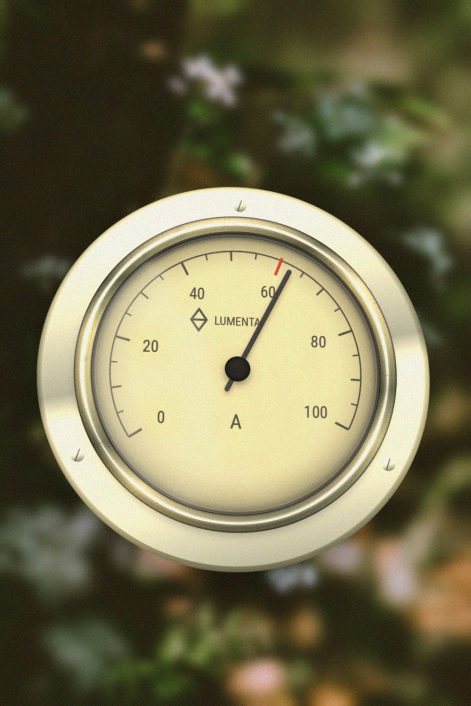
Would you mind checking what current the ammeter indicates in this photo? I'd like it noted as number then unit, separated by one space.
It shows 62.5 A
